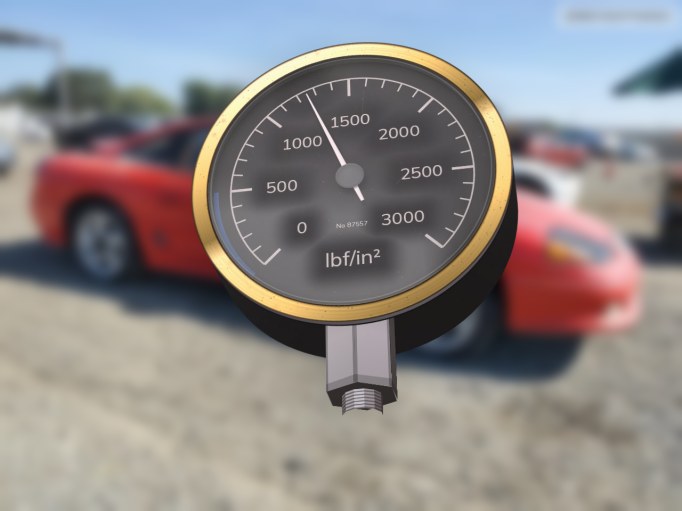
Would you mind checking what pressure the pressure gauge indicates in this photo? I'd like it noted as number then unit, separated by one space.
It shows 1250 psi
